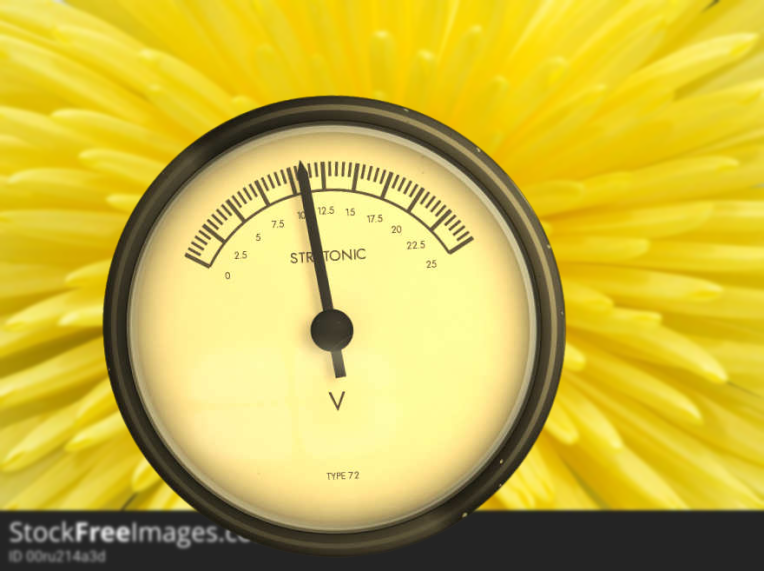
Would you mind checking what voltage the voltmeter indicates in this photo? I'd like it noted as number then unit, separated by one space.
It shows 11 V
